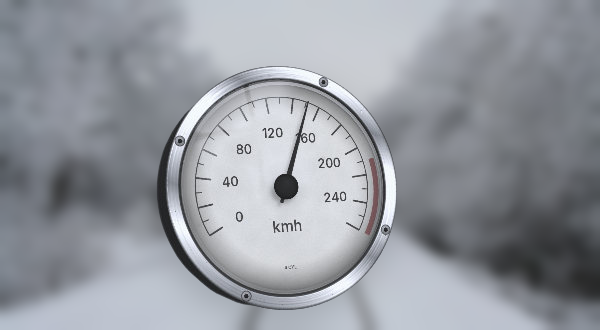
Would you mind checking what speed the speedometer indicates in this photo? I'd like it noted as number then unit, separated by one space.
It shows 150 km/h
